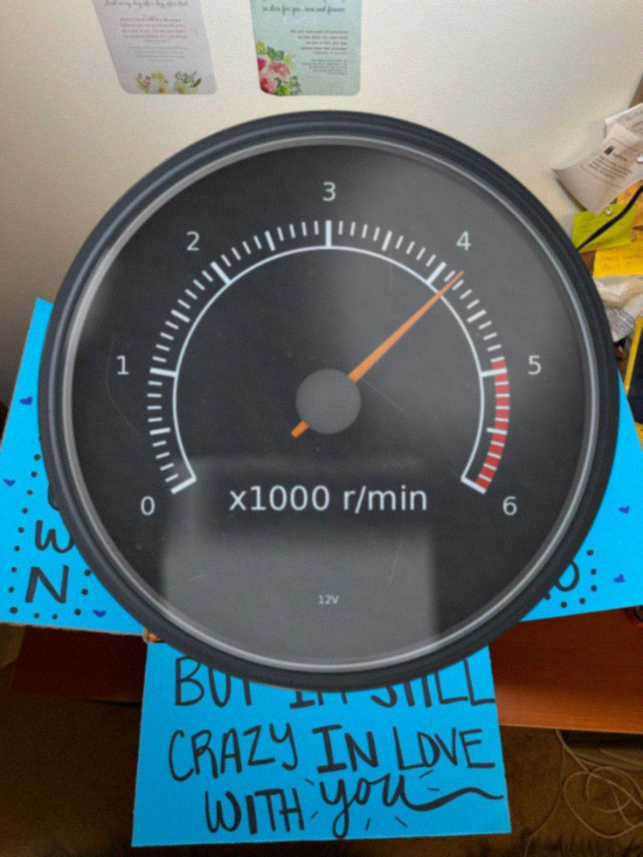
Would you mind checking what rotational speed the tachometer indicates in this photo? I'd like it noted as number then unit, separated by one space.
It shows 4150 rpm
